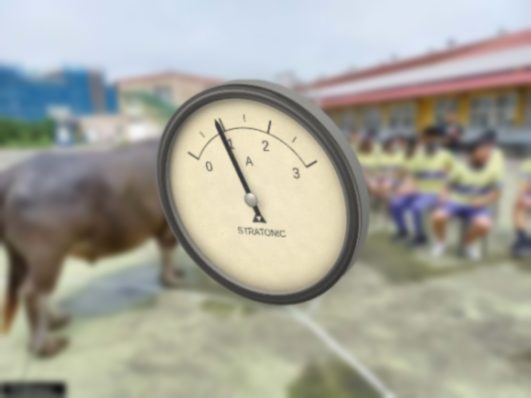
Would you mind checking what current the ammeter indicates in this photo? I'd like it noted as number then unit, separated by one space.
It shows 1 A
